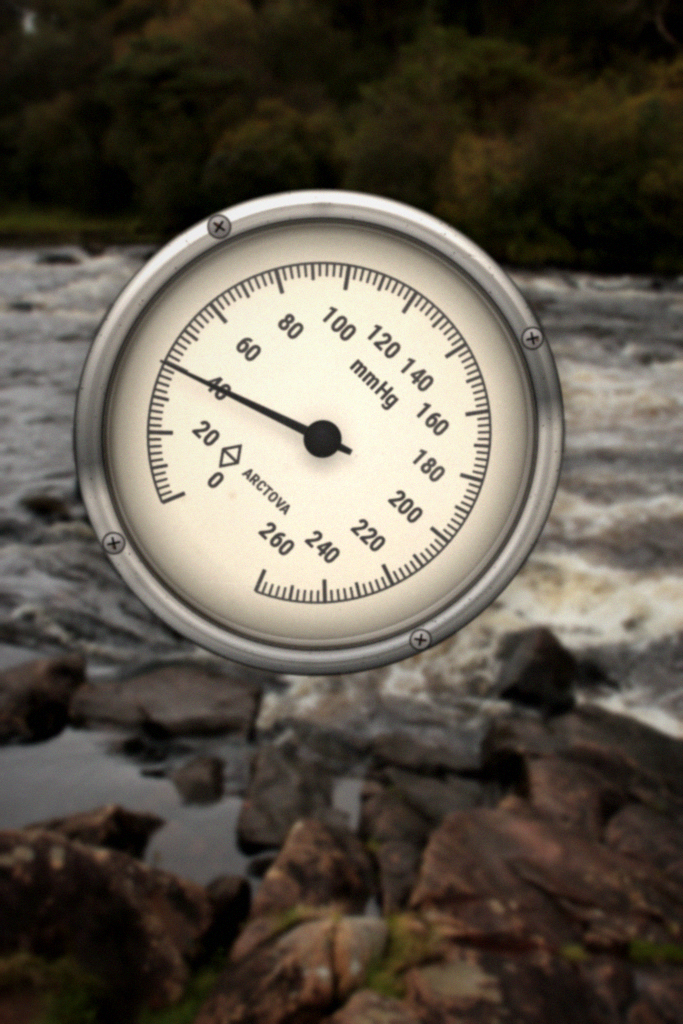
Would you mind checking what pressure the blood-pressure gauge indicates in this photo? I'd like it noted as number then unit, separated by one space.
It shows 40 mmHg
